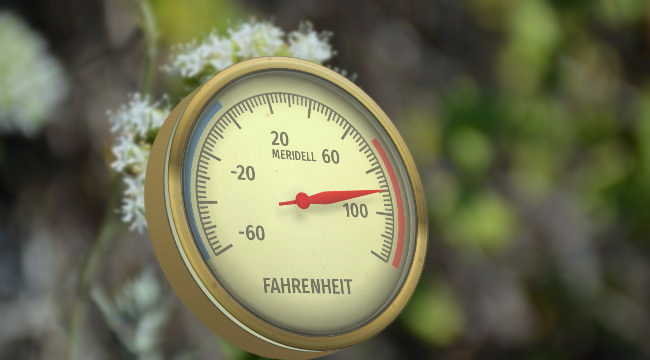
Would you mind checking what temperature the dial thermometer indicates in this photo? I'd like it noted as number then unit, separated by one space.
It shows 90 °F
